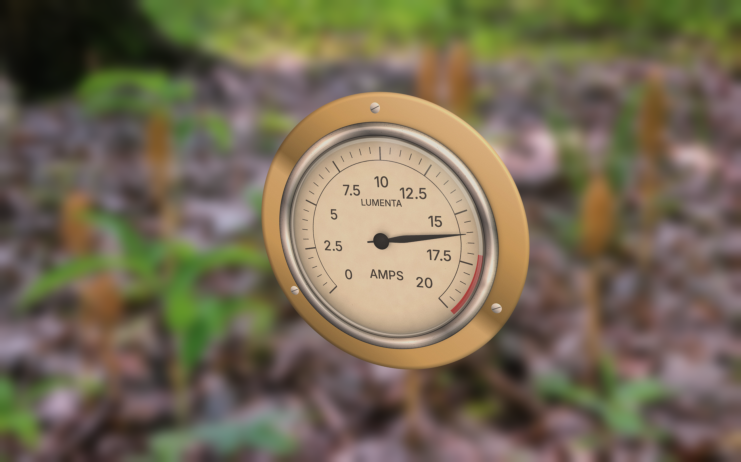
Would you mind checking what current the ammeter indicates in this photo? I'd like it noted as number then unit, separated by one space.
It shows 16 A
